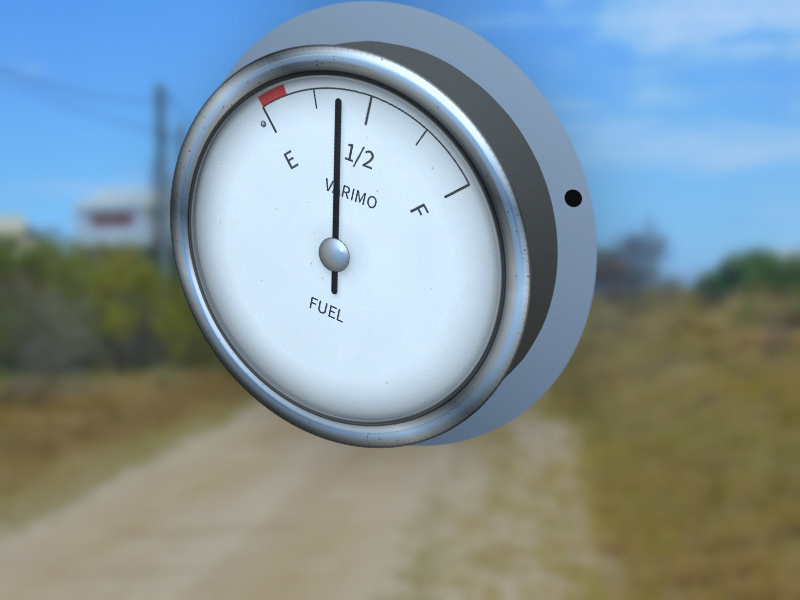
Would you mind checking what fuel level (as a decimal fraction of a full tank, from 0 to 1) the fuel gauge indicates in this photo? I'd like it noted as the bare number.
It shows 0.375
